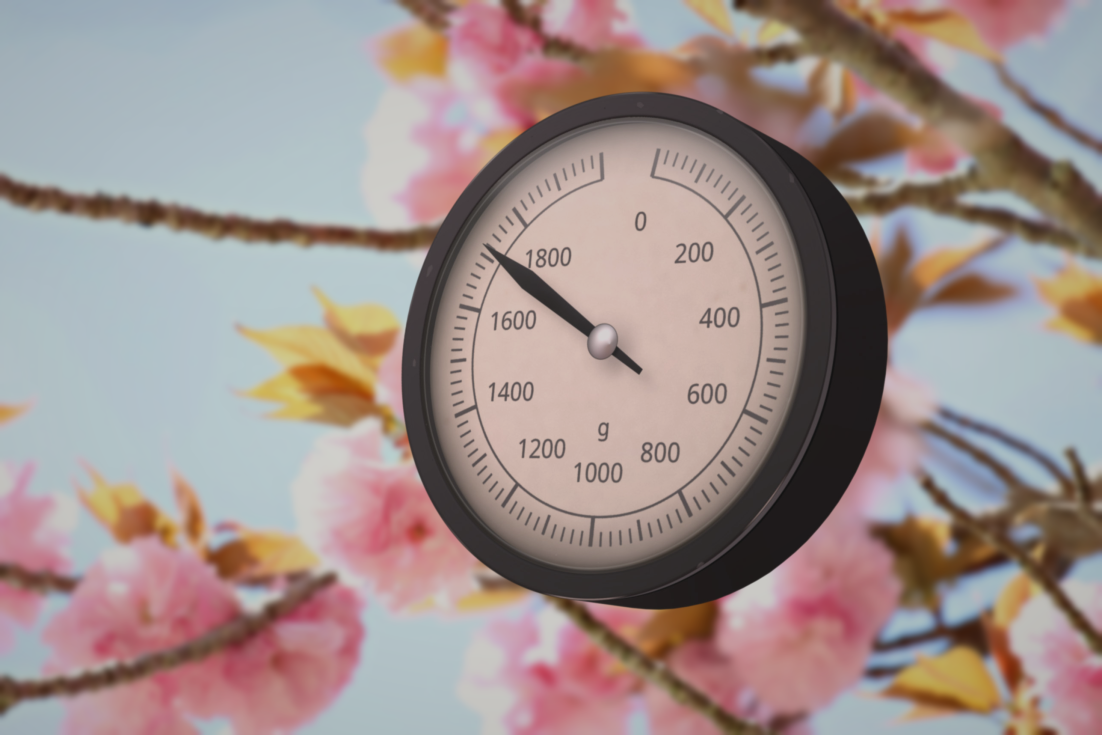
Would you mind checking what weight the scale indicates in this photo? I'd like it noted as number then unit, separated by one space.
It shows 1720 g
